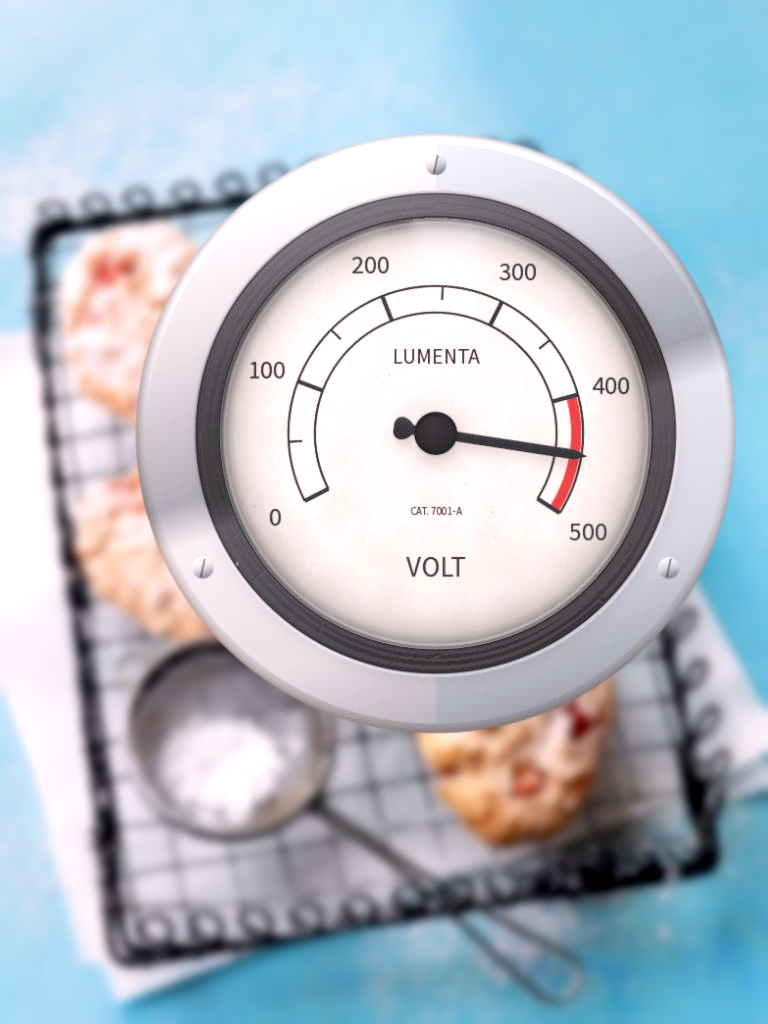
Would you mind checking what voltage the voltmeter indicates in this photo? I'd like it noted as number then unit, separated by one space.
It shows 450 V
